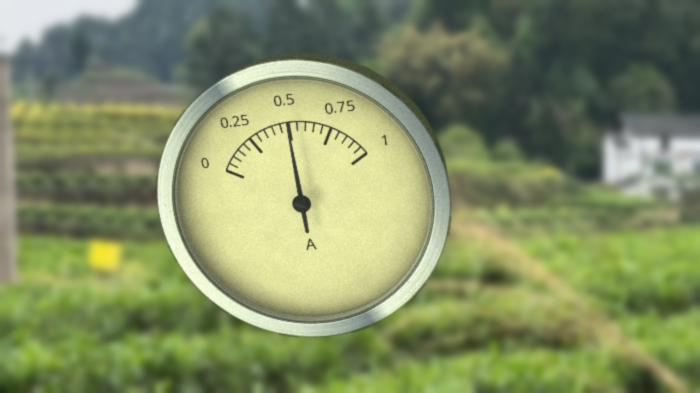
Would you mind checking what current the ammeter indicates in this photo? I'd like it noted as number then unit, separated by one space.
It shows 0.5 A
